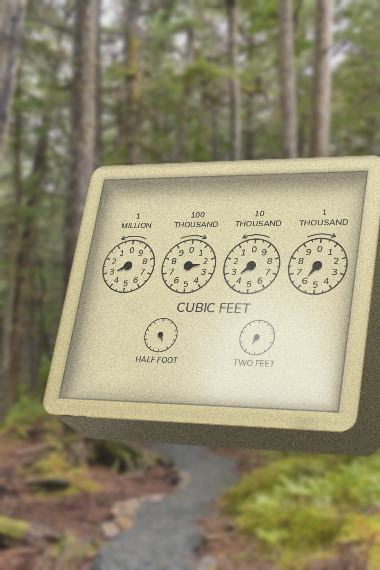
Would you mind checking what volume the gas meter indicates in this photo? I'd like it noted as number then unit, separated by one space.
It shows 323600 ft³
